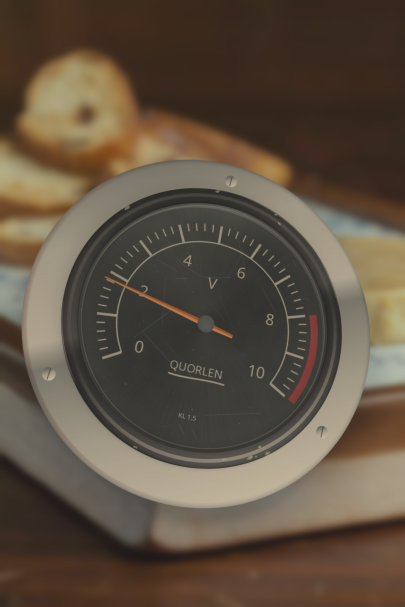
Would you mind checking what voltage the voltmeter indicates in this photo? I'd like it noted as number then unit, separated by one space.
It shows 1.8 V
